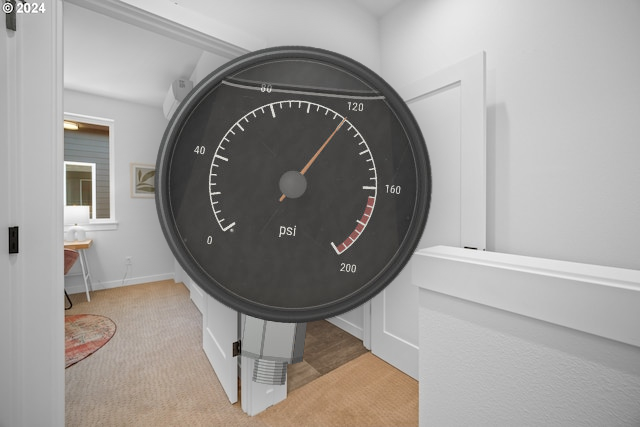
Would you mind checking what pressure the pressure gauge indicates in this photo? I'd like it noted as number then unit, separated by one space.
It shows 120 psi
